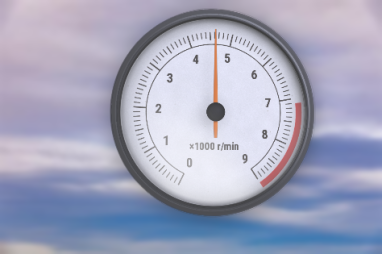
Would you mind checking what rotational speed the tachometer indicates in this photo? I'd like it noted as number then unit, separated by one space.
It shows 4600 rpm
